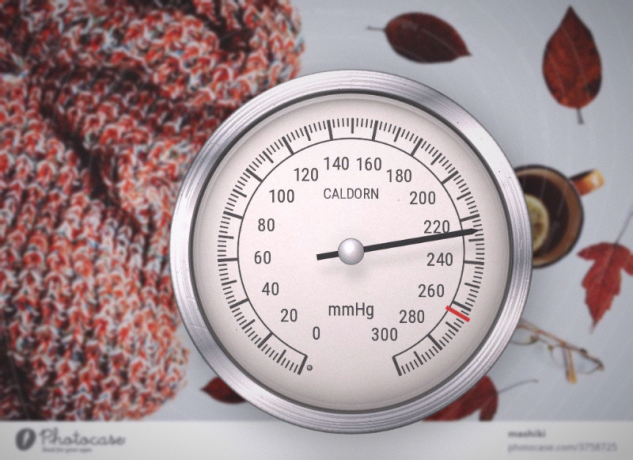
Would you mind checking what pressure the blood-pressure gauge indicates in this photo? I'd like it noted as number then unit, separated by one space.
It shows 226 mmHg
